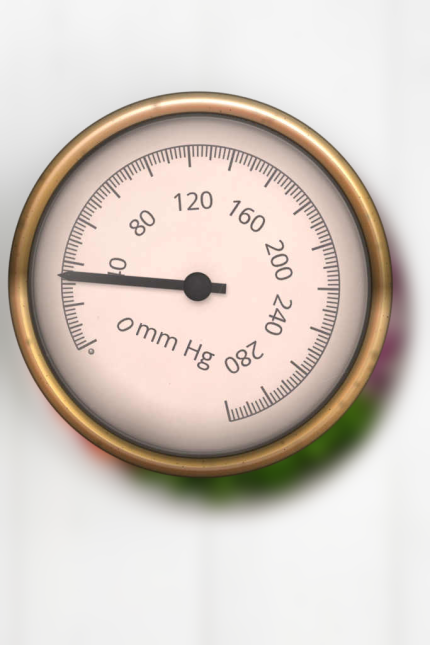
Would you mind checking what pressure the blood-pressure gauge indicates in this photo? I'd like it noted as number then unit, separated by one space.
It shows 34 mmHg
